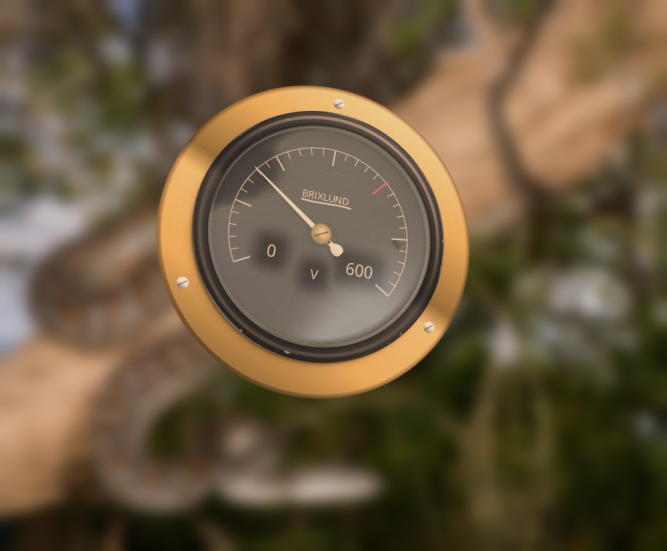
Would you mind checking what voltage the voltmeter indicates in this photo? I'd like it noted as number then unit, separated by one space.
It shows 160 V
